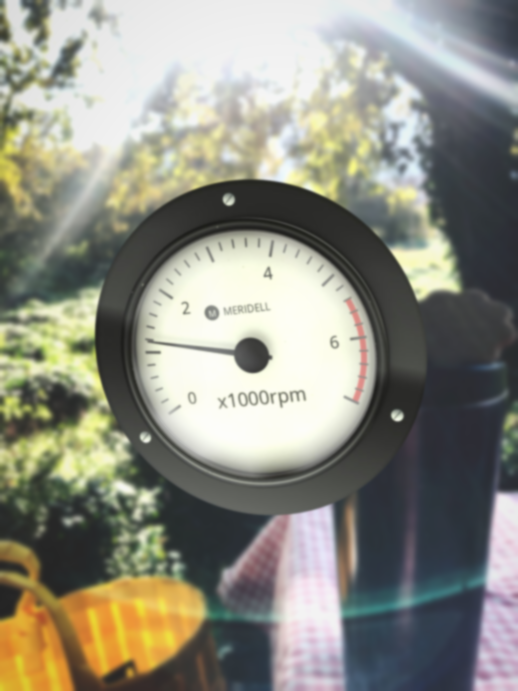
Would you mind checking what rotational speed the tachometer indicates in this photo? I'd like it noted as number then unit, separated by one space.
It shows 1200 rpm
